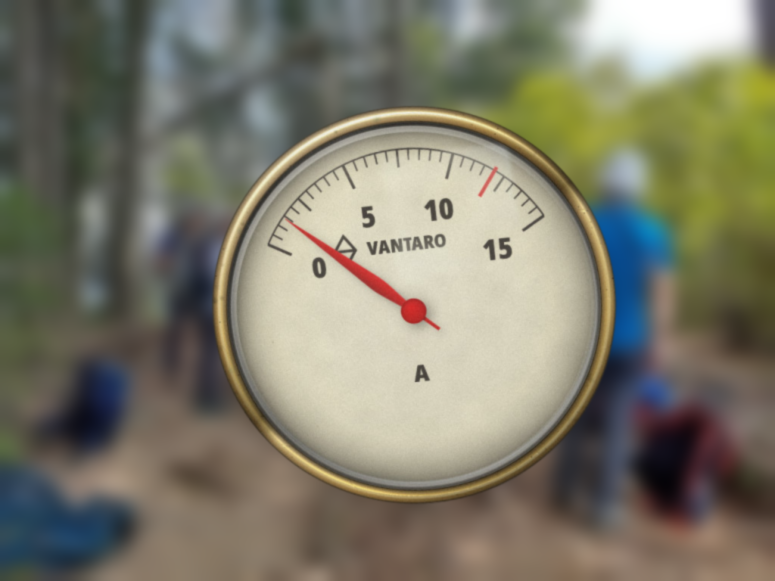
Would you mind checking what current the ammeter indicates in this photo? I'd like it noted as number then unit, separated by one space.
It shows 1.5 A
